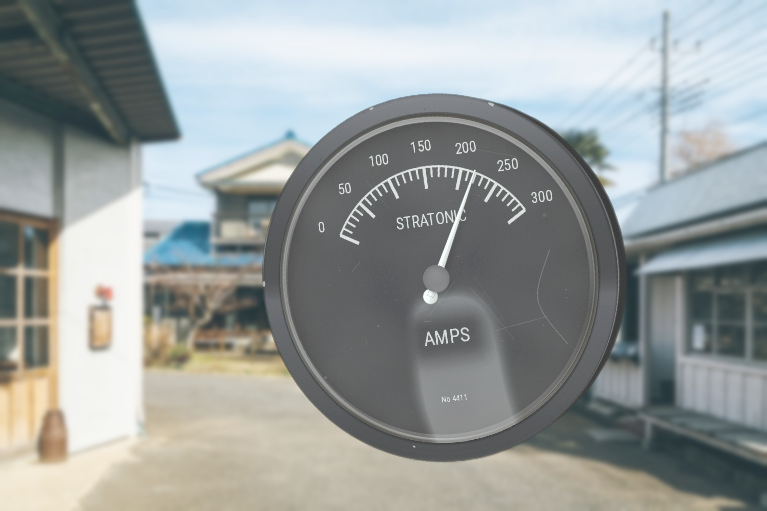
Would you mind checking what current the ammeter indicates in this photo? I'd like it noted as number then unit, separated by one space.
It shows 220 A
